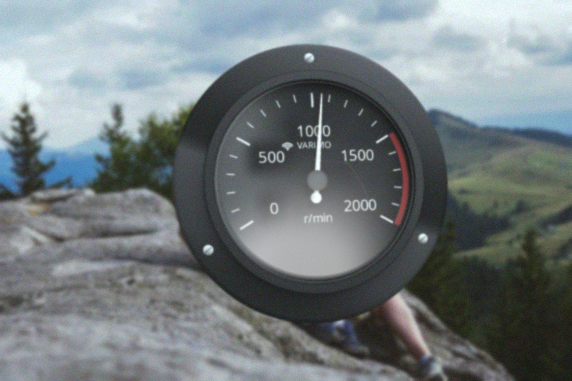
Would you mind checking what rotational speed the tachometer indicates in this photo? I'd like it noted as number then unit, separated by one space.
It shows 1050 rpm
